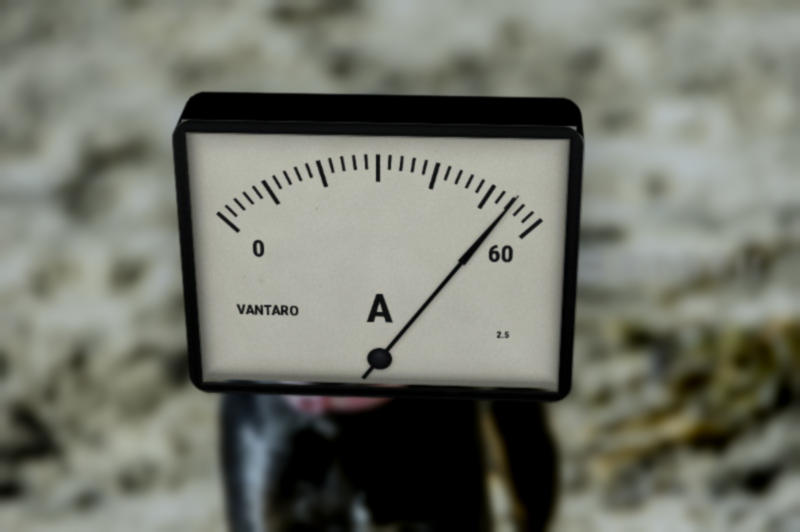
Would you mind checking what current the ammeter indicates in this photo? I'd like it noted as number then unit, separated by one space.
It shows 54 A
